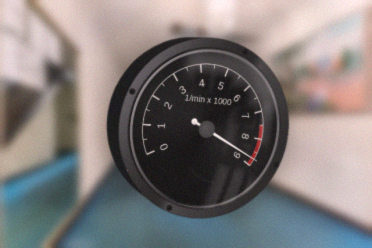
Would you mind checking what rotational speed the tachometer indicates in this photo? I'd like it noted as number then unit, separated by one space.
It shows 8750 rpm
